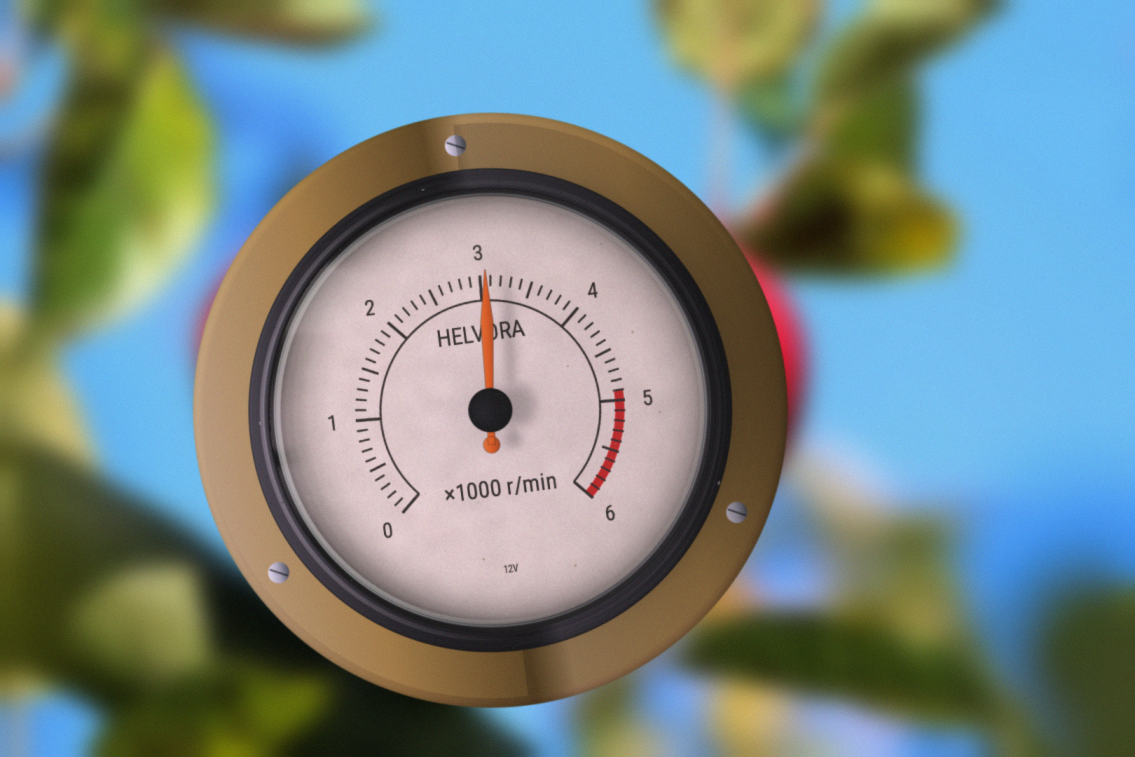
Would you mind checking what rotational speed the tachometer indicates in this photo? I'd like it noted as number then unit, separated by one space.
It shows 3050 rpm
